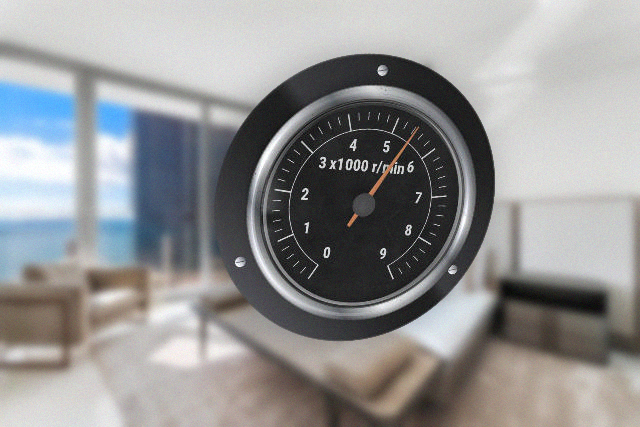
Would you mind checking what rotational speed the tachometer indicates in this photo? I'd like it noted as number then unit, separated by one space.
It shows 5400 rpm
